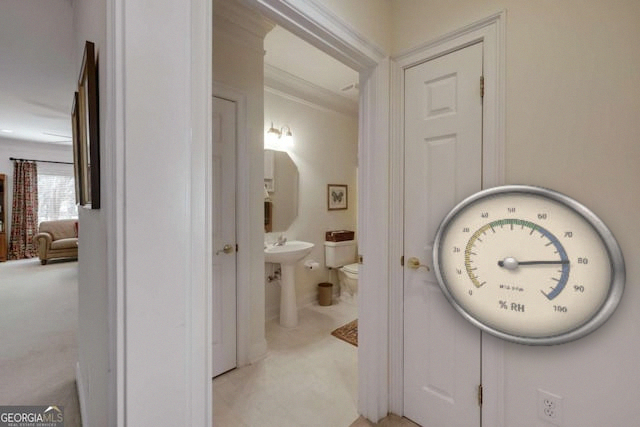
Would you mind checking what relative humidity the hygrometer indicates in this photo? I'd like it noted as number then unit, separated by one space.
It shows 80 %
